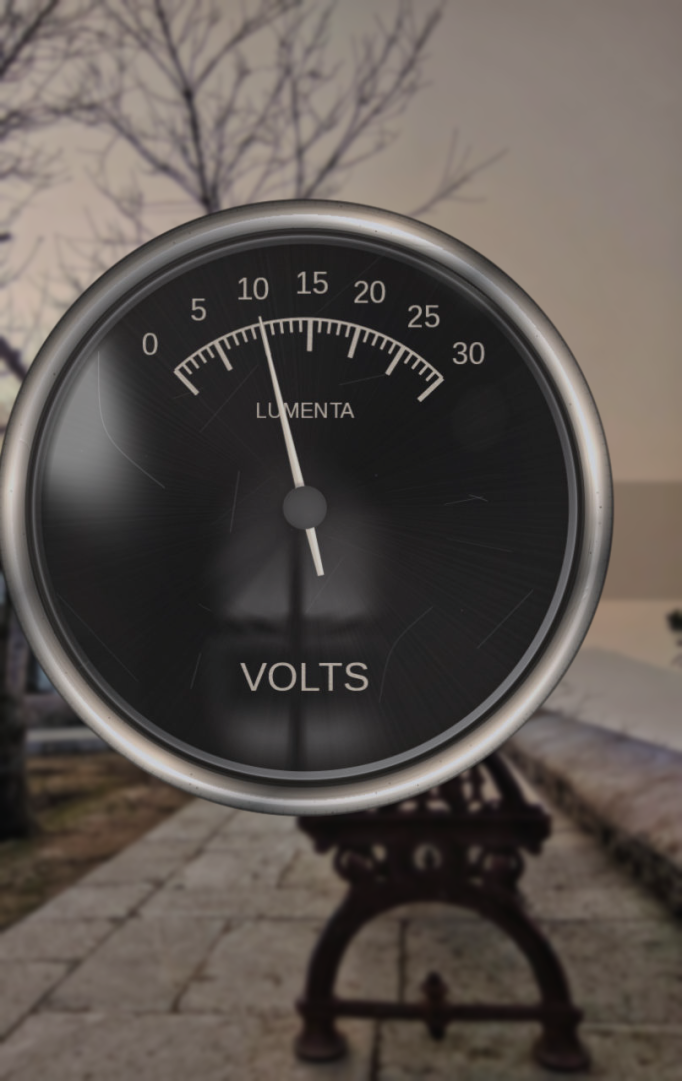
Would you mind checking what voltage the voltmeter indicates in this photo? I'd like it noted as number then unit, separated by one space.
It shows 10 V
